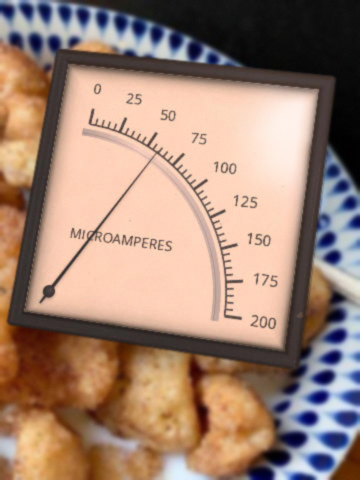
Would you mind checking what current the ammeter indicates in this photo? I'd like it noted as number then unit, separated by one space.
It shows 60 µA
